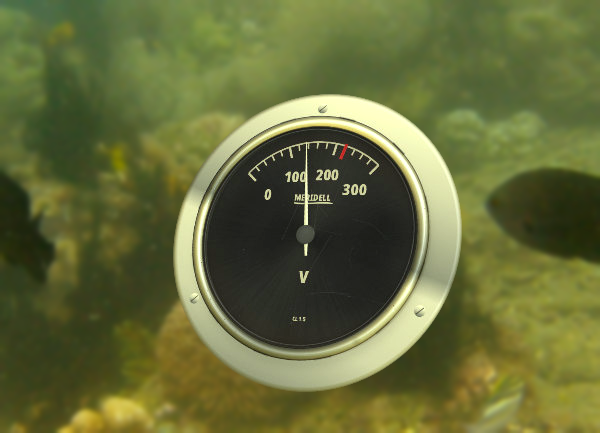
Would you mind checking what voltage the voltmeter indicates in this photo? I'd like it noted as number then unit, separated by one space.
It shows 140 V
